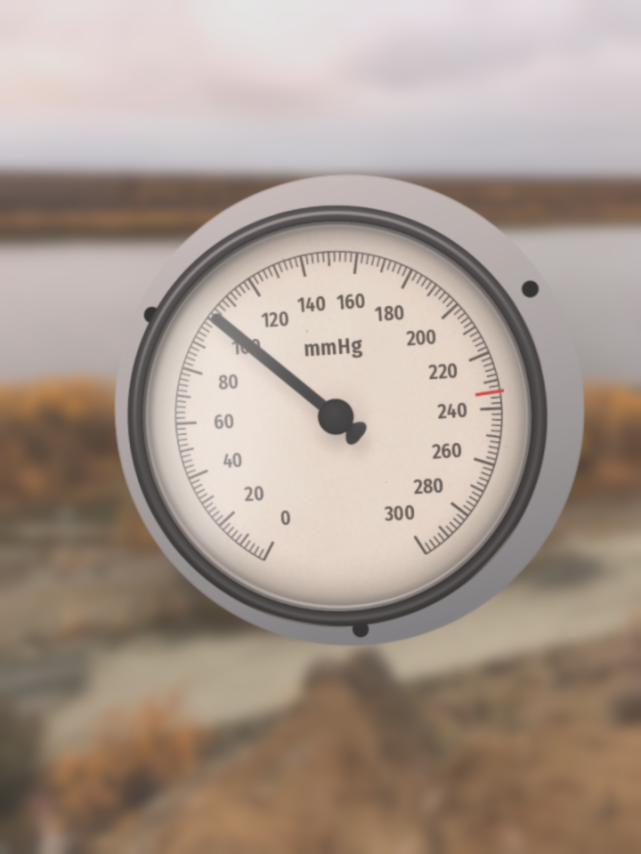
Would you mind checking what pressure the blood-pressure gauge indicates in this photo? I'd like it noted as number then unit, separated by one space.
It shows 102 mmHg
